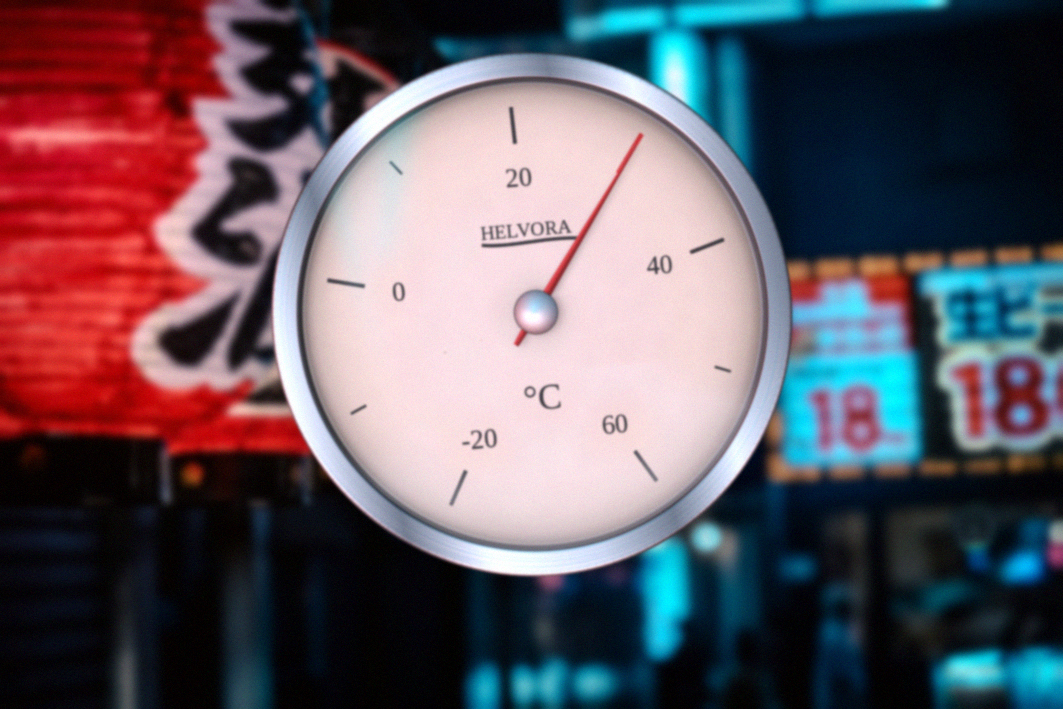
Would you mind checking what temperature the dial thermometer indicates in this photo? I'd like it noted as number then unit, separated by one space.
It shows 30 °C
